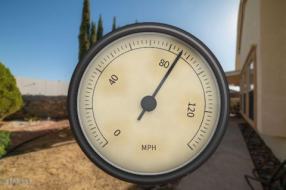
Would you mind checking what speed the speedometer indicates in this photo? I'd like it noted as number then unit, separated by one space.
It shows 86 mph
